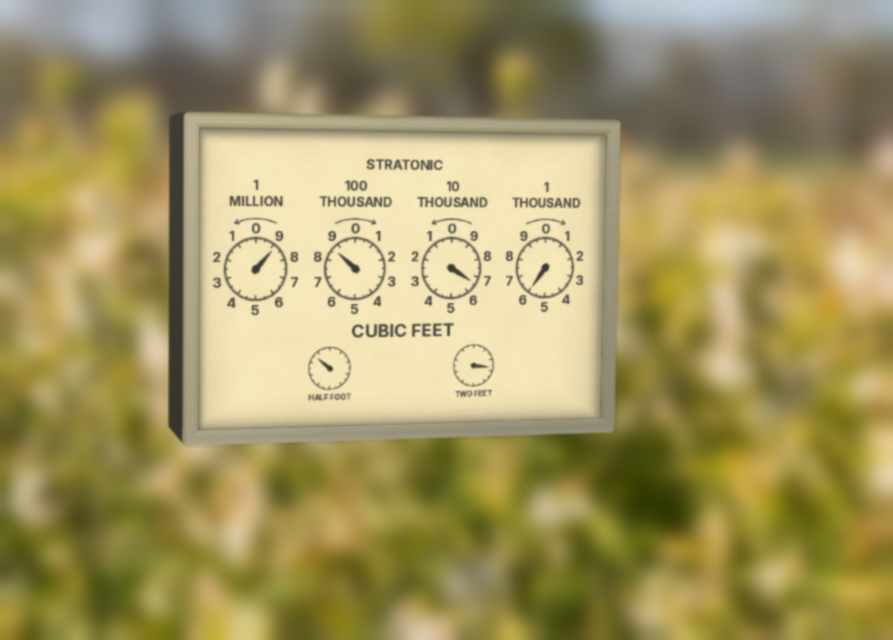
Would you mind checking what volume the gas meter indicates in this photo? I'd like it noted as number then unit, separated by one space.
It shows 886600 ft³
